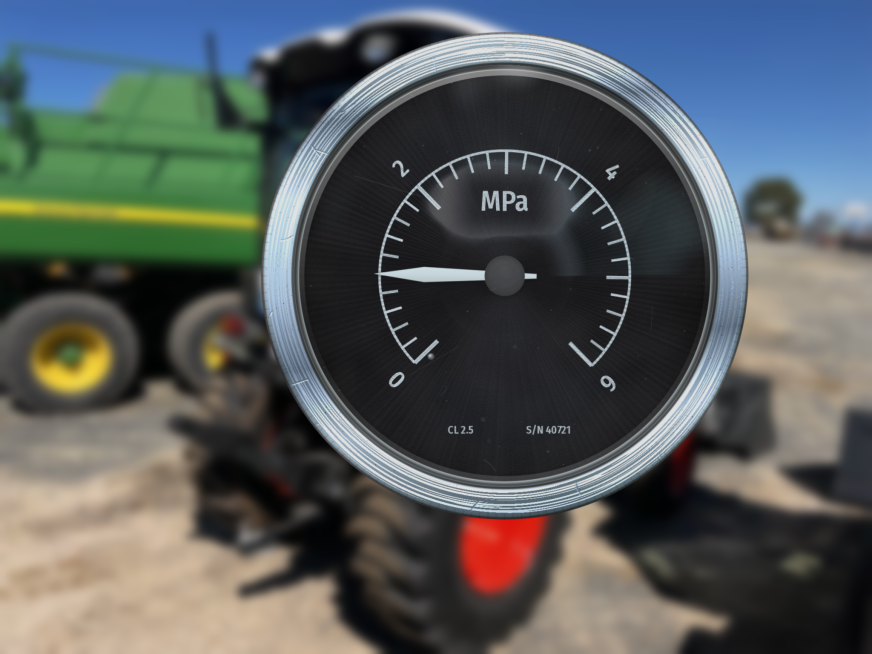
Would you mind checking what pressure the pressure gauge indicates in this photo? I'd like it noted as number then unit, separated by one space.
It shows 1 MPa
